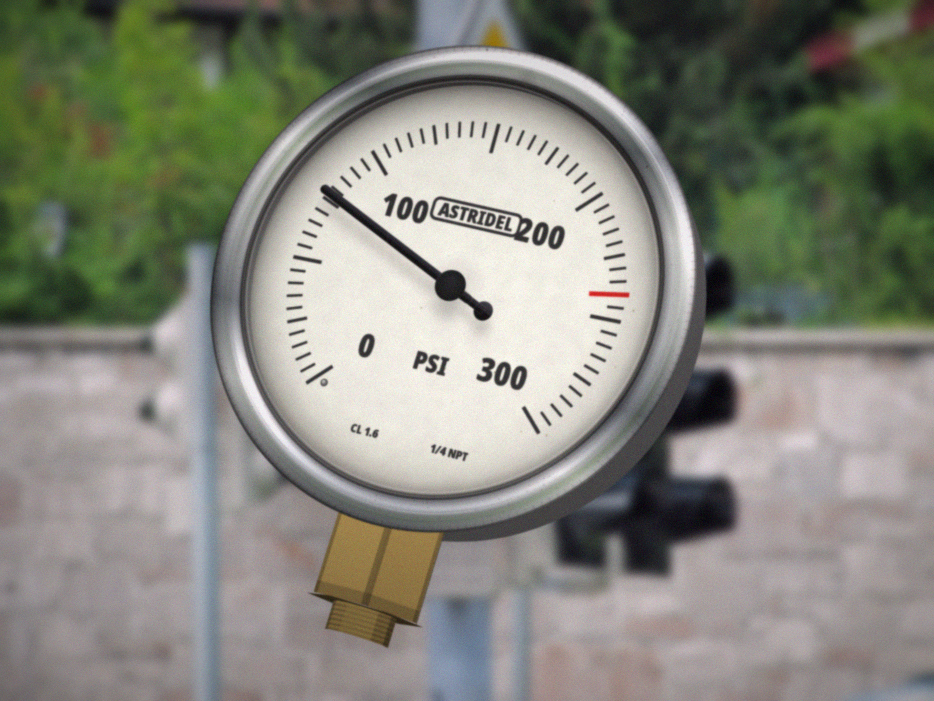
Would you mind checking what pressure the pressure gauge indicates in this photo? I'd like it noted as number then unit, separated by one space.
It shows 77.5 psi
